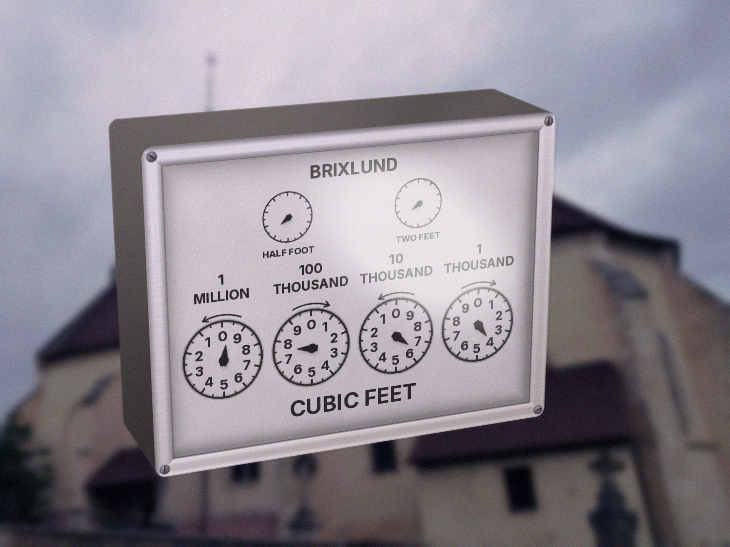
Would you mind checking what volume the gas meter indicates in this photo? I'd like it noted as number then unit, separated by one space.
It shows 976400 ft³
